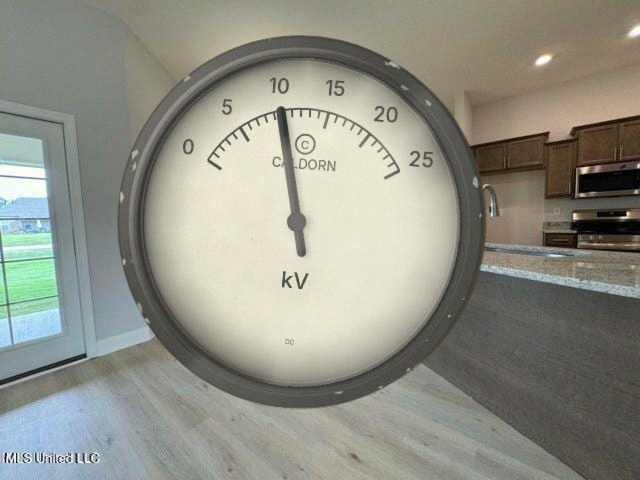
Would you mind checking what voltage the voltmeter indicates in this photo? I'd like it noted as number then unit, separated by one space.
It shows 10 kV
